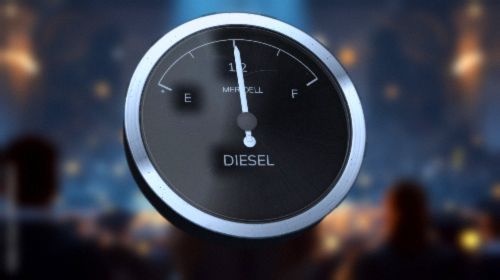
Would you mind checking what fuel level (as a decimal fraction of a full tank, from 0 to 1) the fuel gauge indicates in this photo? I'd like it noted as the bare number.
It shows 0.5
